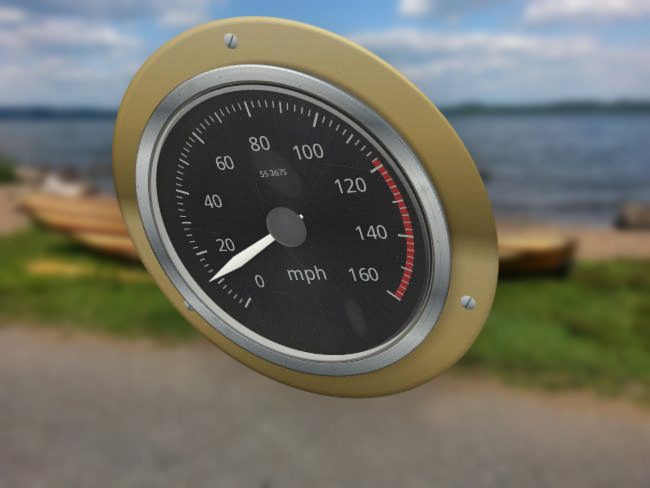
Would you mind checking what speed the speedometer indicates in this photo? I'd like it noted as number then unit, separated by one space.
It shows 12 mph
